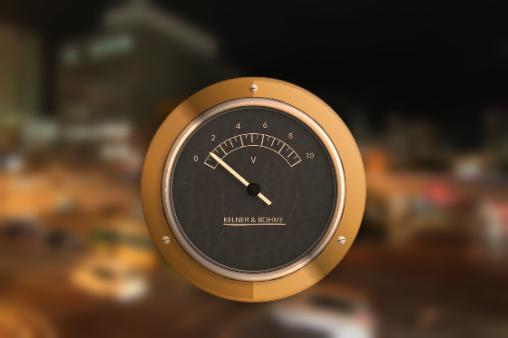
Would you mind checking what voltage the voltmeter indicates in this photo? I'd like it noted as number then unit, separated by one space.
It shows 1 V
